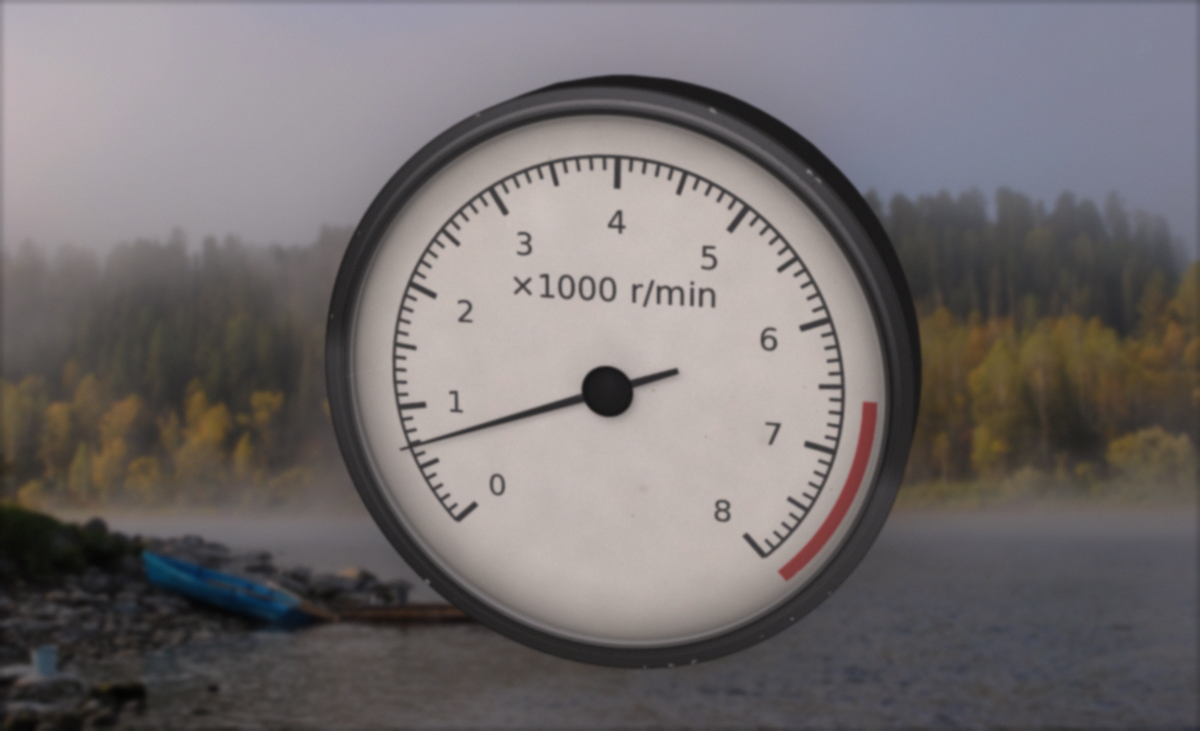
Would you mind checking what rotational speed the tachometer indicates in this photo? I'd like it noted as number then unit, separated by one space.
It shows 700 rpm
